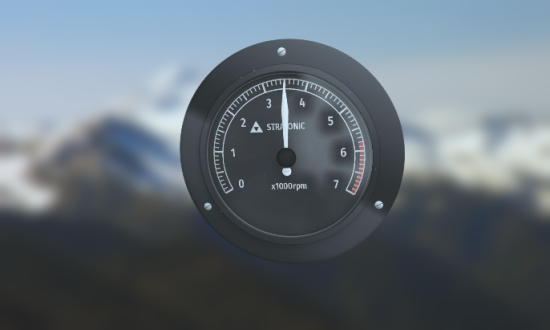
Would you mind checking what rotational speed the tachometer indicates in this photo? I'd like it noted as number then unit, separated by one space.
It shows 3500 rpm
